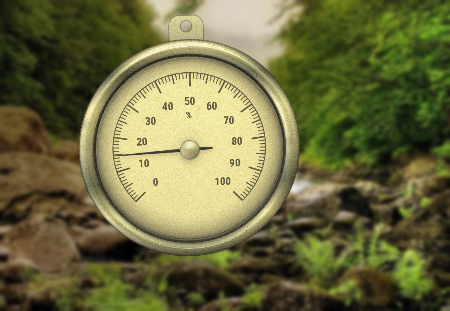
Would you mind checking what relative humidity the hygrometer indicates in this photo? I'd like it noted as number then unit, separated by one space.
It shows 15 %
